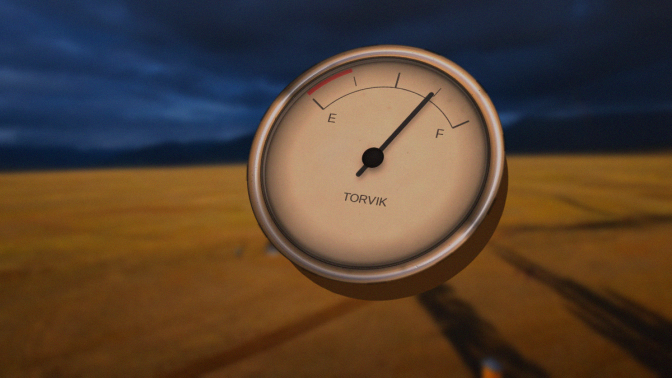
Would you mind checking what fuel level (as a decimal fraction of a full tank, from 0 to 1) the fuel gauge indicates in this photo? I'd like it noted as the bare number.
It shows 0.75
